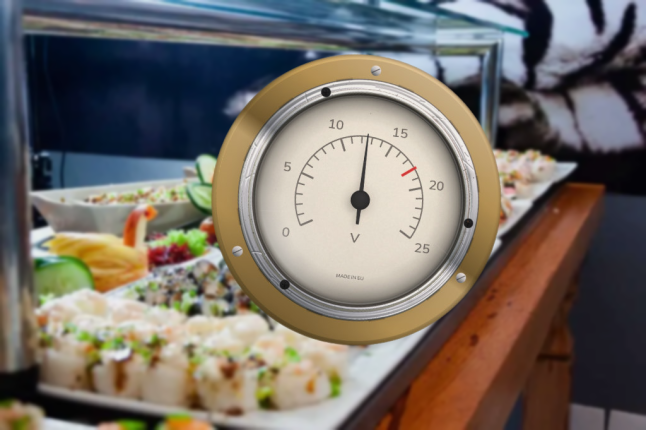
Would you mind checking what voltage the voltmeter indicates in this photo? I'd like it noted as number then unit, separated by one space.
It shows 12.5 V
